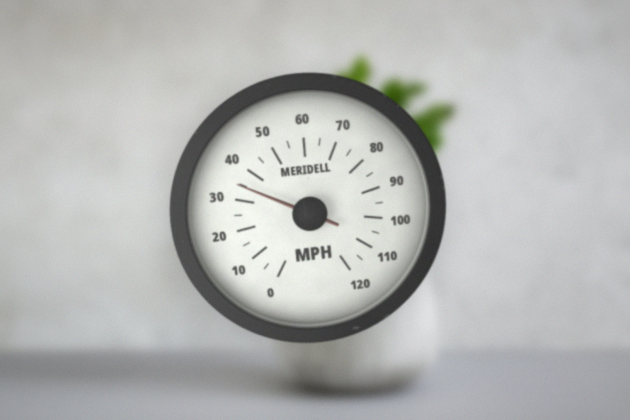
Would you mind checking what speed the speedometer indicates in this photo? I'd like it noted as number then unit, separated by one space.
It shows 35 mph
